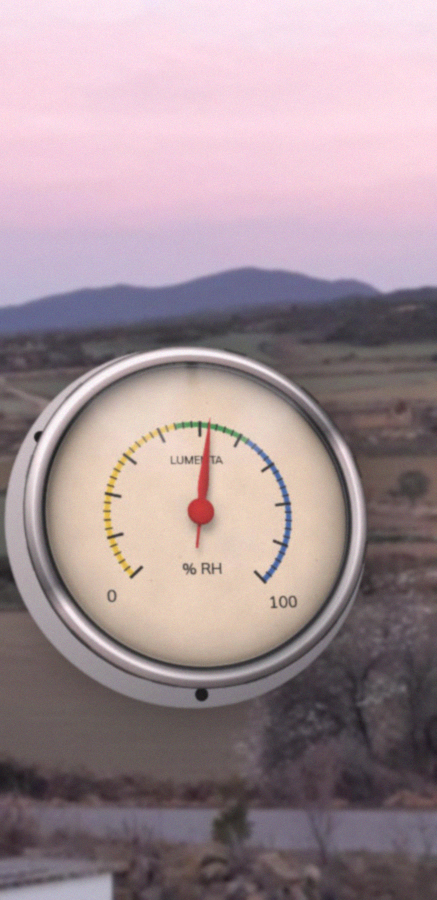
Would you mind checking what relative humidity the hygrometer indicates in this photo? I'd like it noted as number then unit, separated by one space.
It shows 52 %
